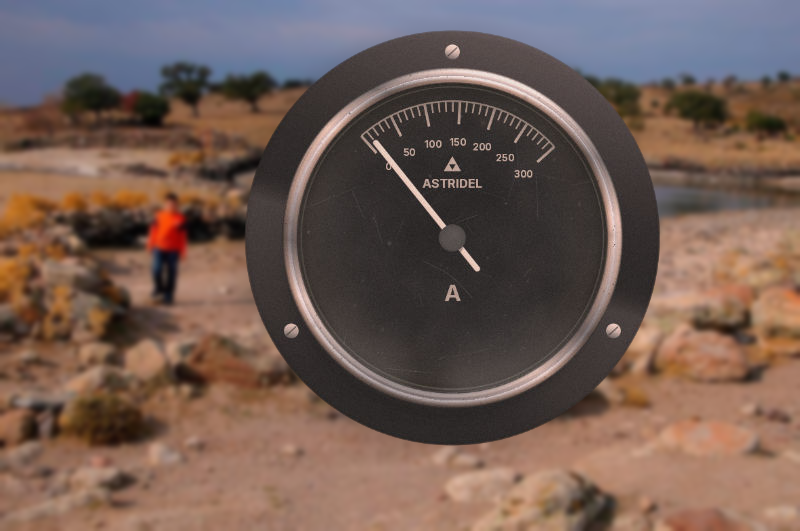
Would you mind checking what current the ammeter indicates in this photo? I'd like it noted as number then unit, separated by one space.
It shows 10 A
